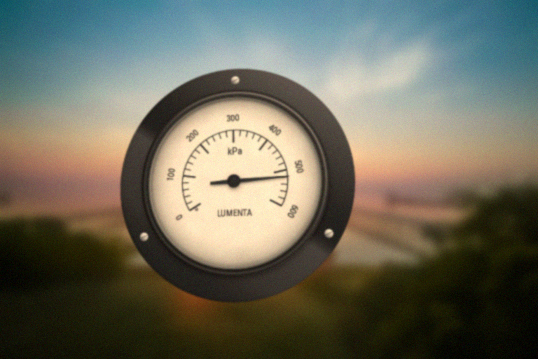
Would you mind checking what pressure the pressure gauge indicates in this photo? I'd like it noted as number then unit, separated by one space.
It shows 520 kPa
